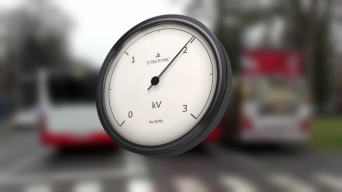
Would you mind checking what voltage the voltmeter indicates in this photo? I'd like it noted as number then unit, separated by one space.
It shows 2 kV
